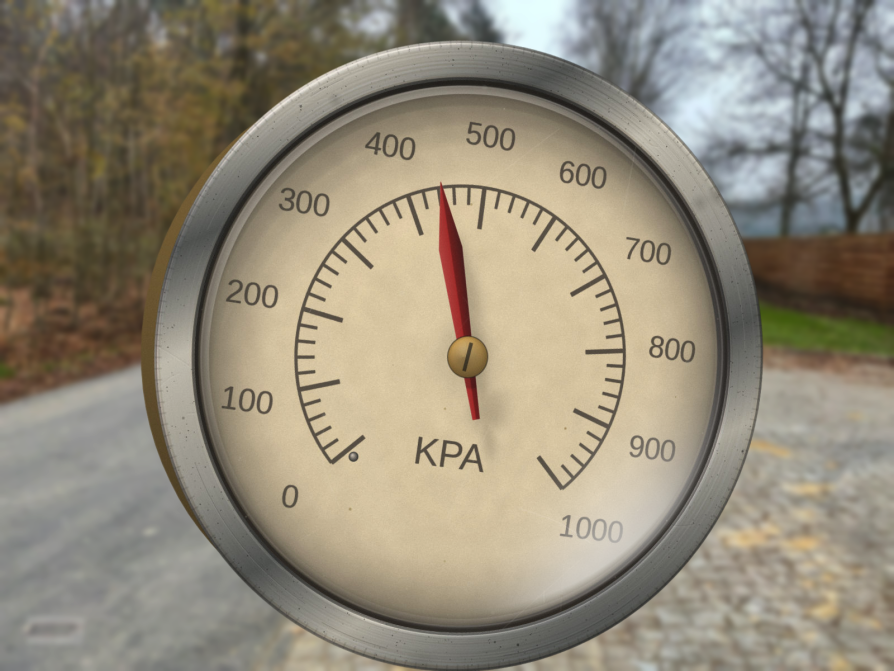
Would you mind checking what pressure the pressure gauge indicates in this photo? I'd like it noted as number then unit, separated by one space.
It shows 440 kPa
